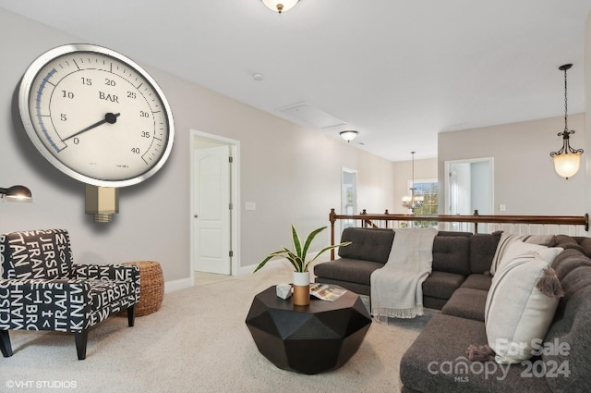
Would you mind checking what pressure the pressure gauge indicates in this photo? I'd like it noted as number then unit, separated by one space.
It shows 1 bar
